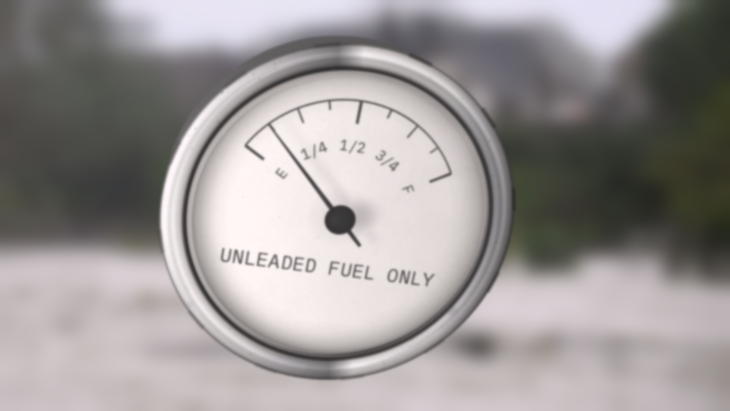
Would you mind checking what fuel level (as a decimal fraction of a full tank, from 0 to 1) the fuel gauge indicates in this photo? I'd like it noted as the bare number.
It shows 0.125
